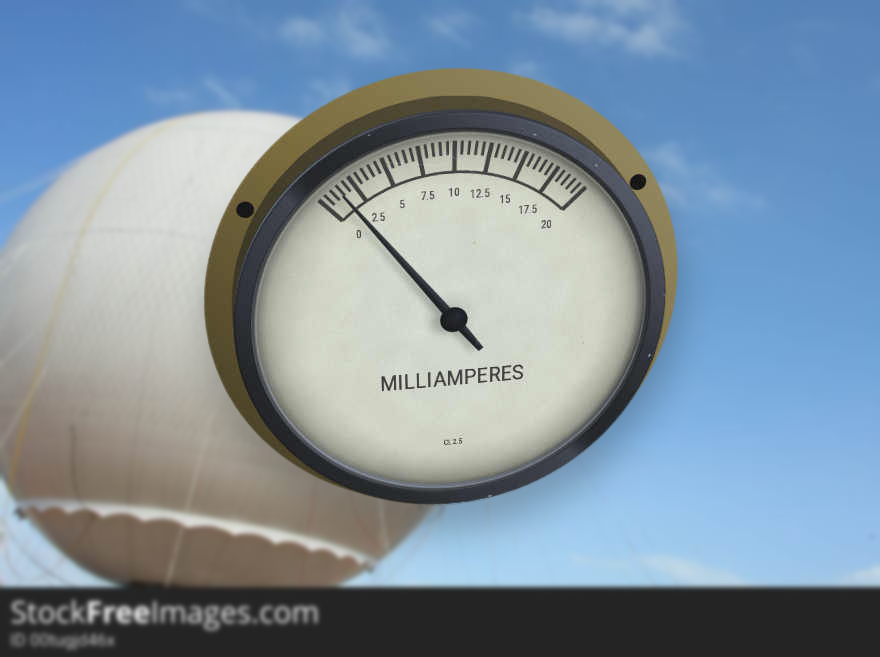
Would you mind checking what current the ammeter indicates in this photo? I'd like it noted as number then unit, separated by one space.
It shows 1.5 mA
